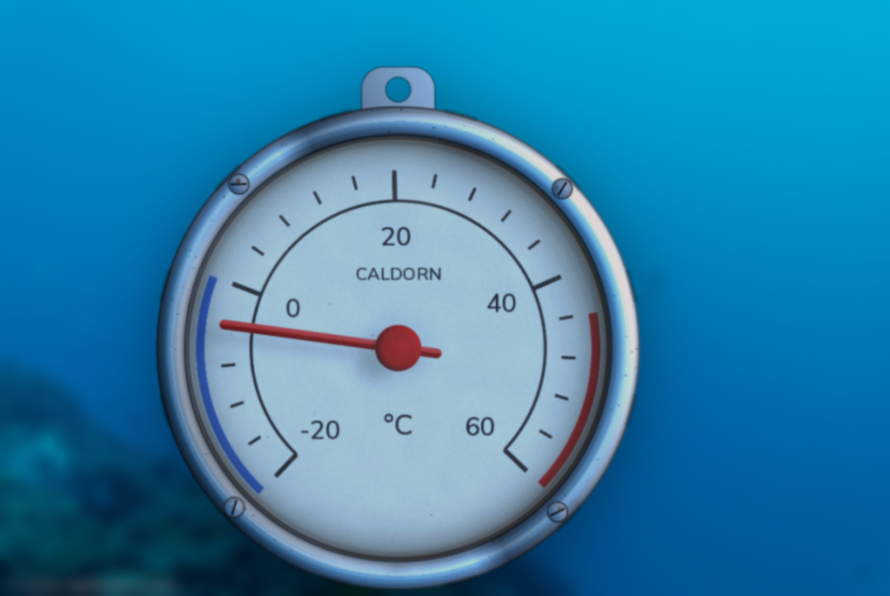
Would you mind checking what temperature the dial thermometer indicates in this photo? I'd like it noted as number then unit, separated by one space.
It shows -4 °C
